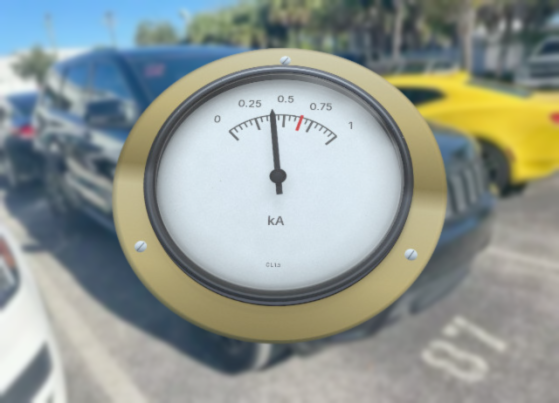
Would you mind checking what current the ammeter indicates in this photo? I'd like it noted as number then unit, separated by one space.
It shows 0.4 kA
